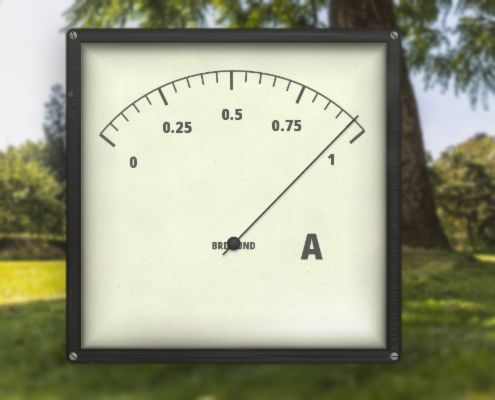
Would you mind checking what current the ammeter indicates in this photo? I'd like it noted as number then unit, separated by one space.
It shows 0.95 A
